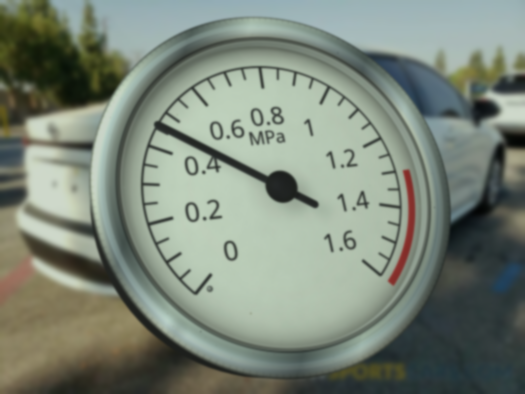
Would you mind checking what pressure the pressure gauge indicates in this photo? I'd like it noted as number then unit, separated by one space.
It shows 0.45 MPa
